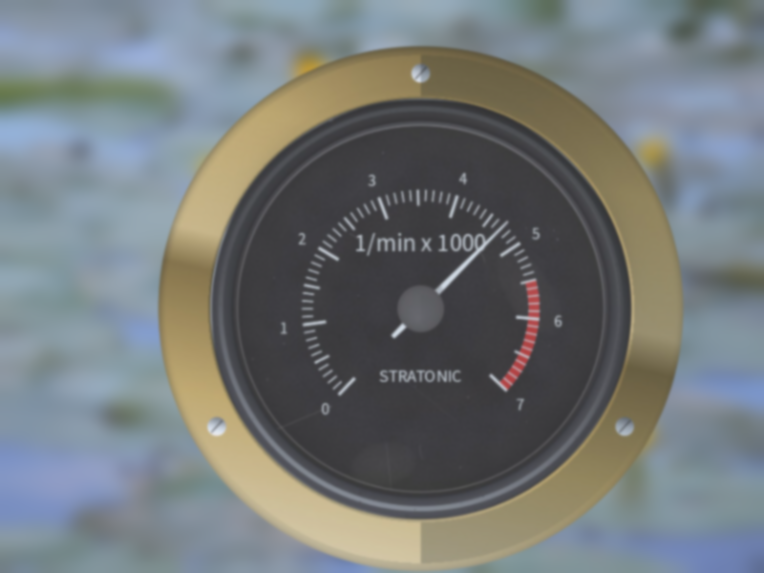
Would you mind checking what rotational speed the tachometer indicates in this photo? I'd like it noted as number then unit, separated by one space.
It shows 4700 rpm
